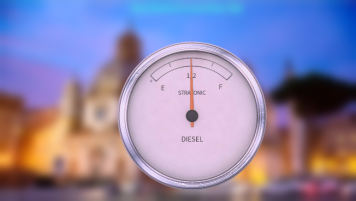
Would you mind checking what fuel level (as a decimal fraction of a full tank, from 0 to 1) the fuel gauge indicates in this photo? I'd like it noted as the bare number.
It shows 0.5
